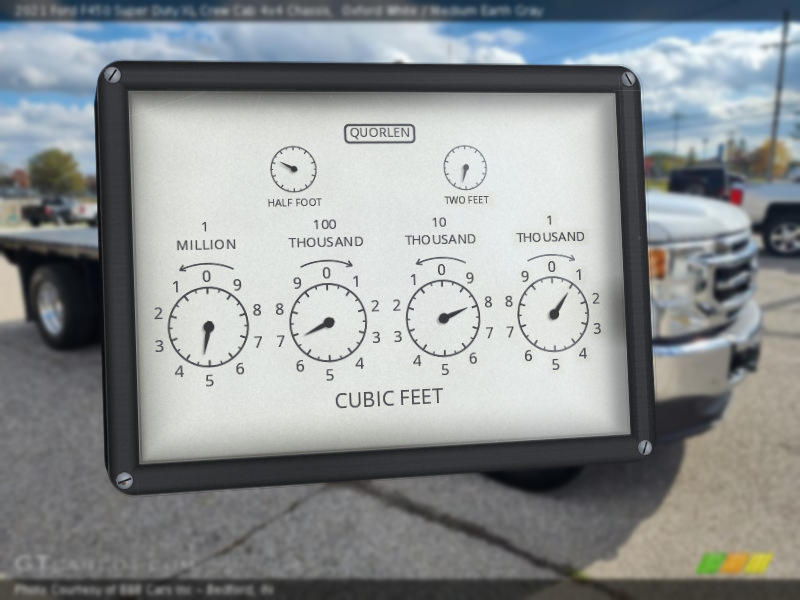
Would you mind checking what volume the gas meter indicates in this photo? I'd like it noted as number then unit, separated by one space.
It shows 468100 ft³
